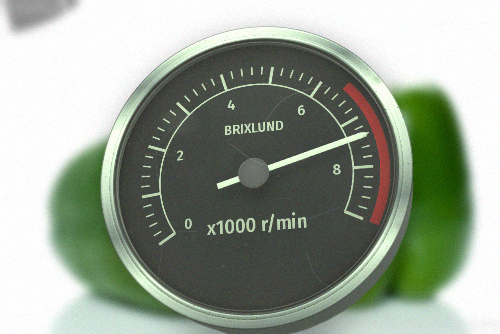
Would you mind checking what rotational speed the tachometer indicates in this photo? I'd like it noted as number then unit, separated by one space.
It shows 7400 rpm
